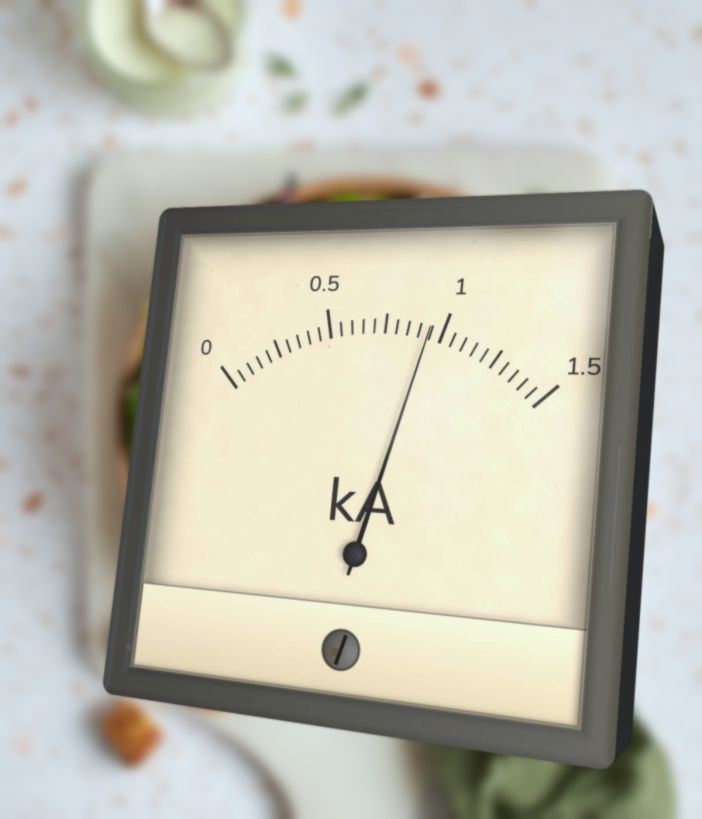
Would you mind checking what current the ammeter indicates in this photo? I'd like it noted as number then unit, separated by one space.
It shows 0.95 kA
